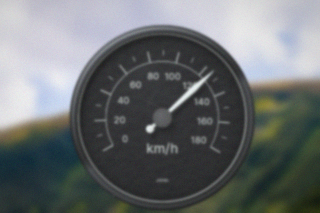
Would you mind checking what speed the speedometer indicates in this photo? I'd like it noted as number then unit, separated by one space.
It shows 125 km/h
